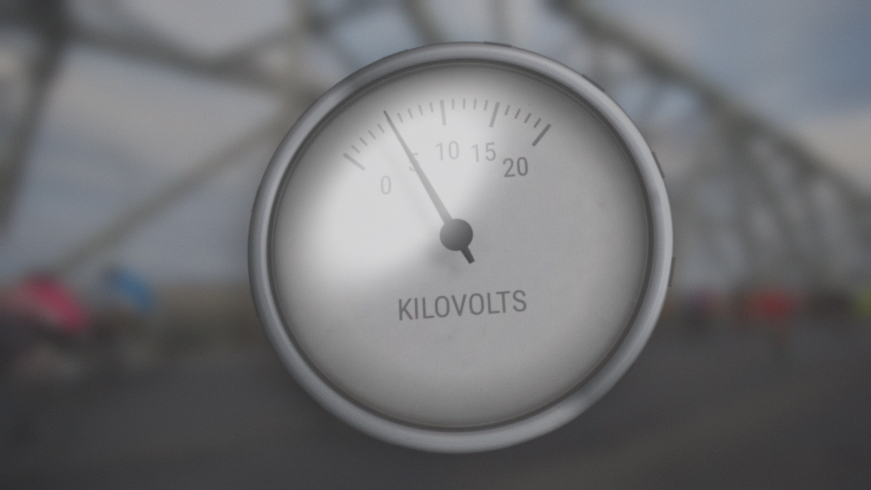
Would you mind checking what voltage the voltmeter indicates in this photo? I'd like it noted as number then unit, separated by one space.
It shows 5 kV
